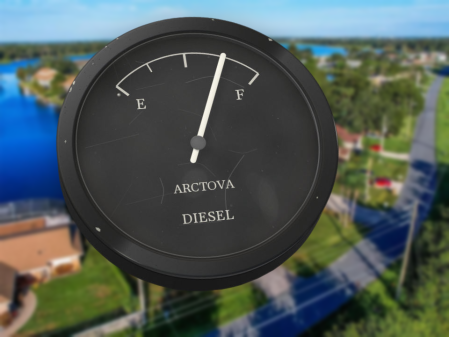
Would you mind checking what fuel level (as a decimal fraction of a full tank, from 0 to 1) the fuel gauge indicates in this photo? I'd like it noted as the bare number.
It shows 0.75
